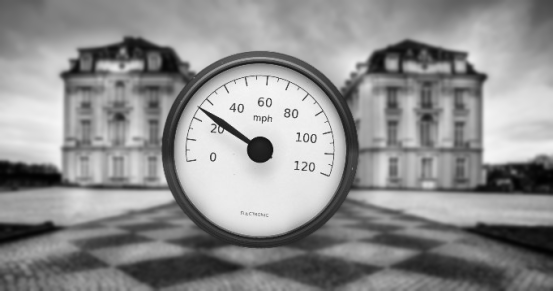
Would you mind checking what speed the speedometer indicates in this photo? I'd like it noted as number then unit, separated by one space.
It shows 25 mph
